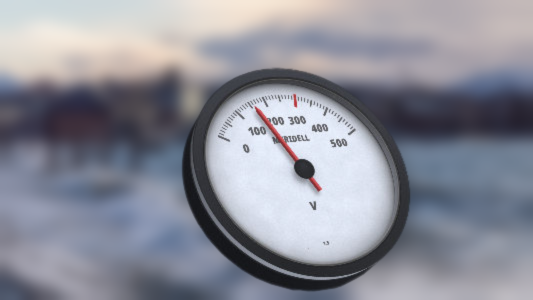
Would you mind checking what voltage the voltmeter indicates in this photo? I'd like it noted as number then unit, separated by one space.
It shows 150 V
